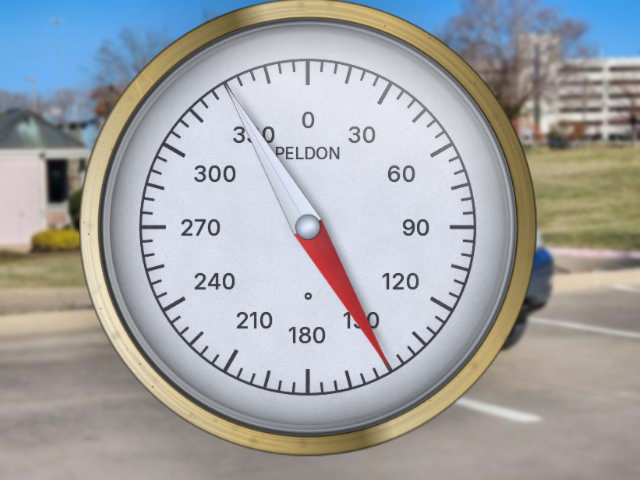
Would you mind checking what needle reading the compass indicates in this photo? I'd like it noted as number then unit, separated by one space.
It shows 150 °
